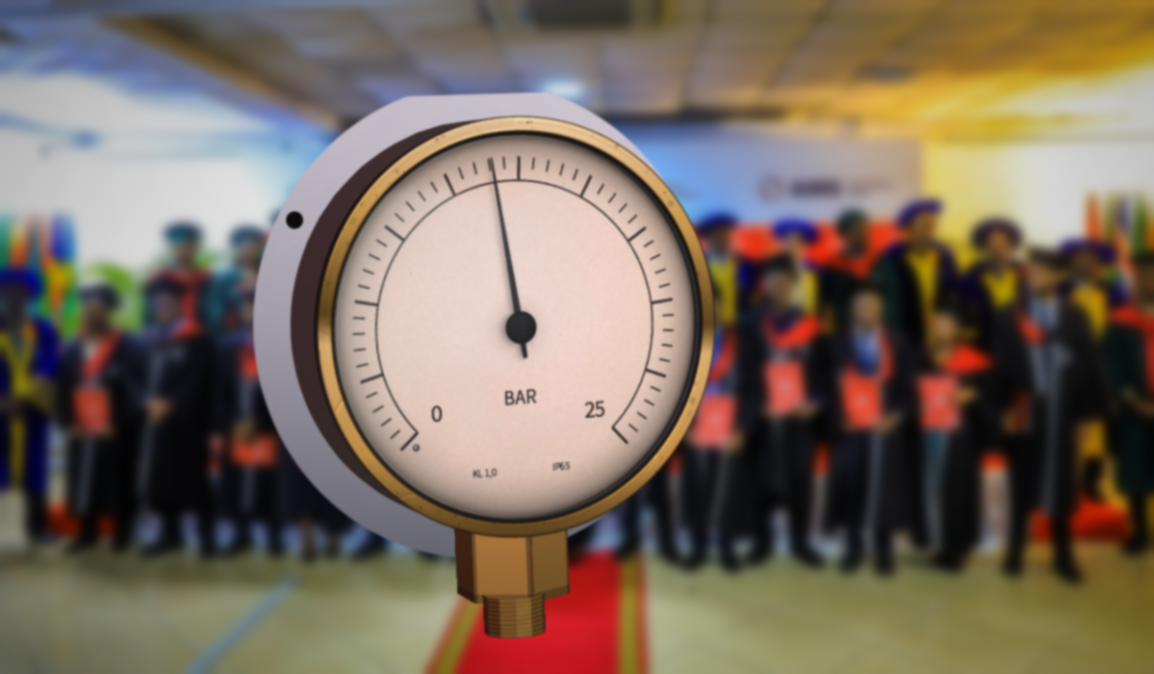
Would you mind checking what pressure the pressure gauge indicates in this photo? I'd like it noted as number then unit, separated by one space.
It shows 11.5 bar
